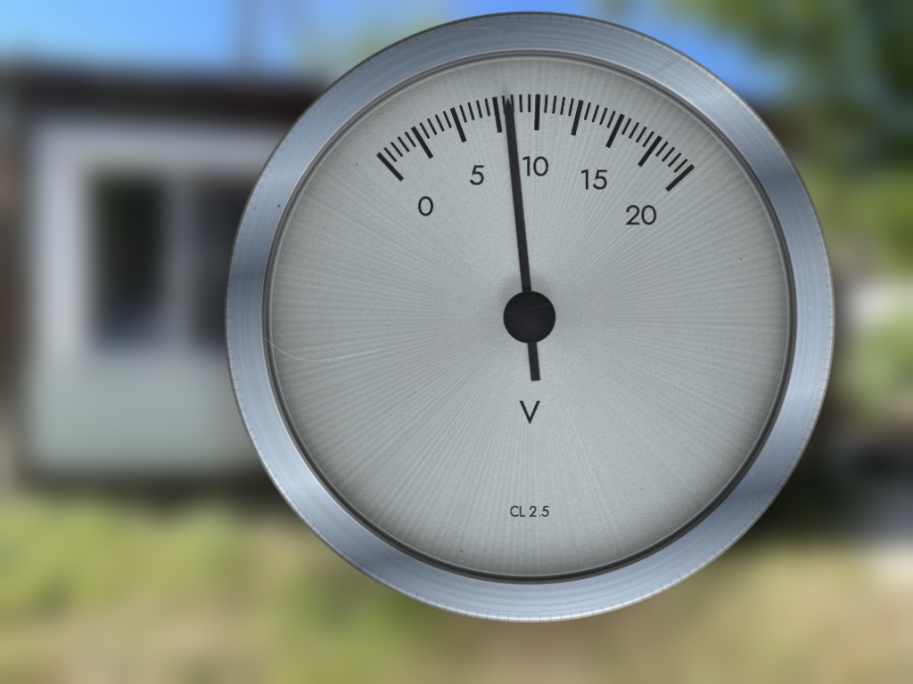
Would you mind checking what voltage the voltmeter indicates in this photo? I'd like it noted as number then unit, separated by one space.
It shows 8.25 V
